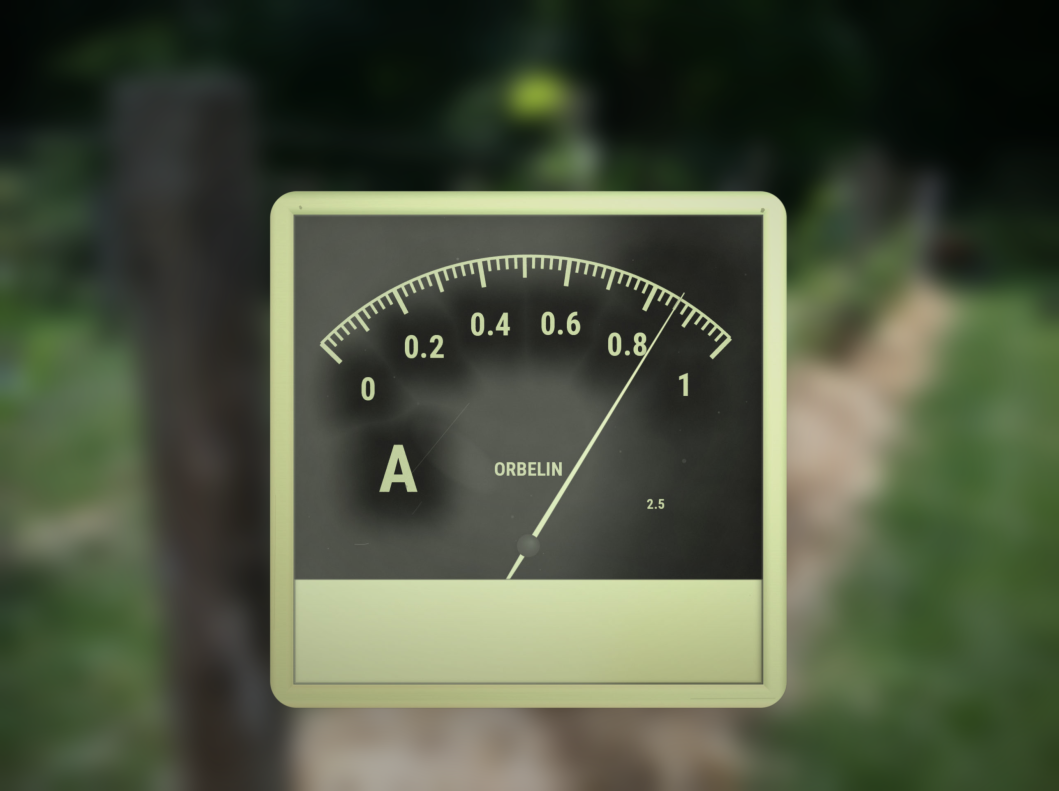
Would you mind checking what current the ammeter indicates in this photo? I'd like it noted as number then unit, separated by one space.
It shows 0.86 A
